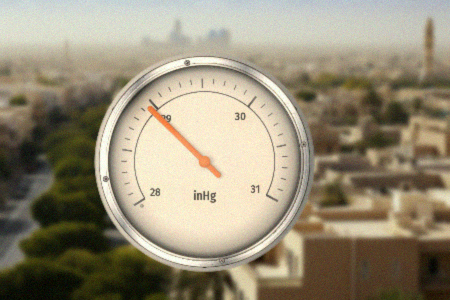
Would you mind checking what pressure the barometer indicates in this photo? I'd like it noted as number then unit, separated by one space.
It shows 28.95 inHg
